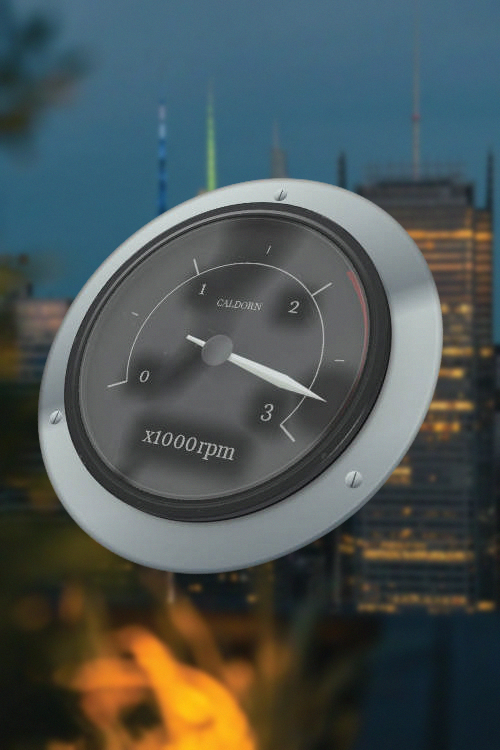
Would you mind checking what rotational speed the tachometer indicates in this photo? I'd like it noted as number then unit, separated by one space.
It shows 2750 rpm
